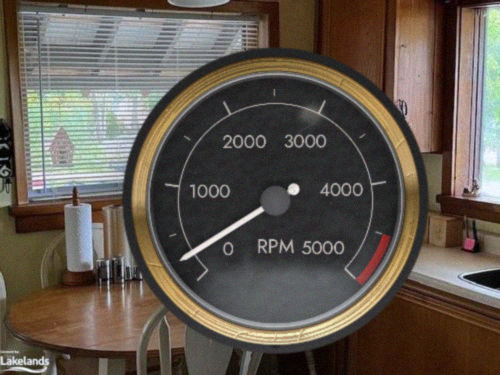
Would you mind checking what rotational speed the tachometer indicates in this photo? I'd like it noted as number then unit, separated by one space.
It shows 250 rpm
